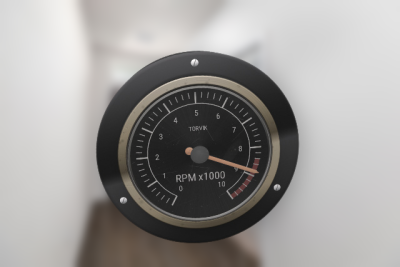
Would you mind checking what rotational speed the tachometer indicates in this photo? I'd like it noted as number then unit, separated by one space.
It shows 8800 rpm
